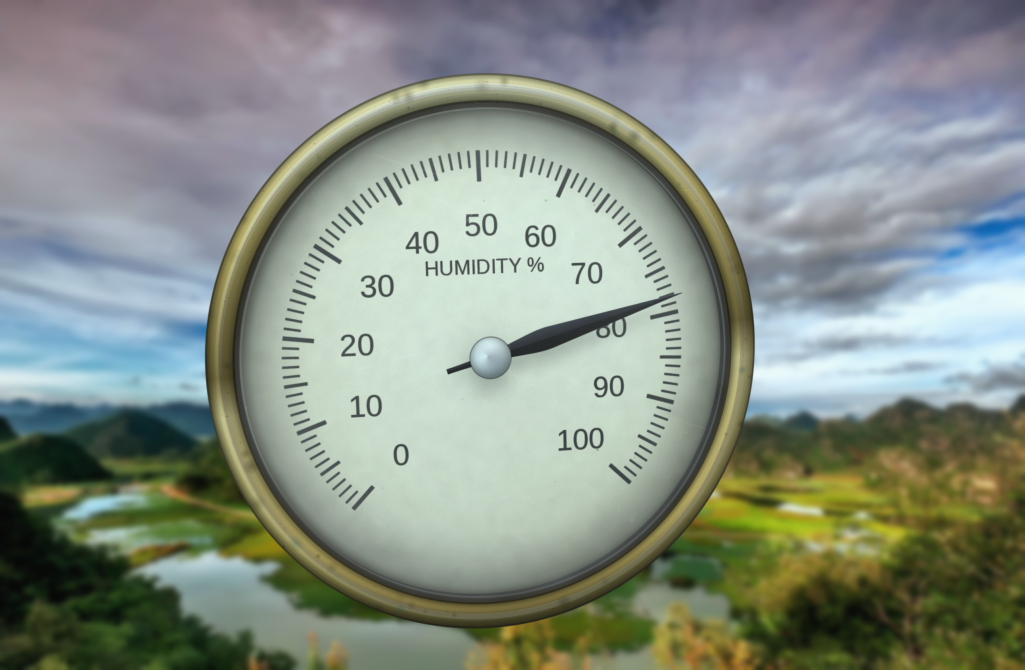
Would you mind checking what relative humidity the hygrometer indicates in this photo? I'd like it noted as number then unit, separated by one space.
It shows 78 %
